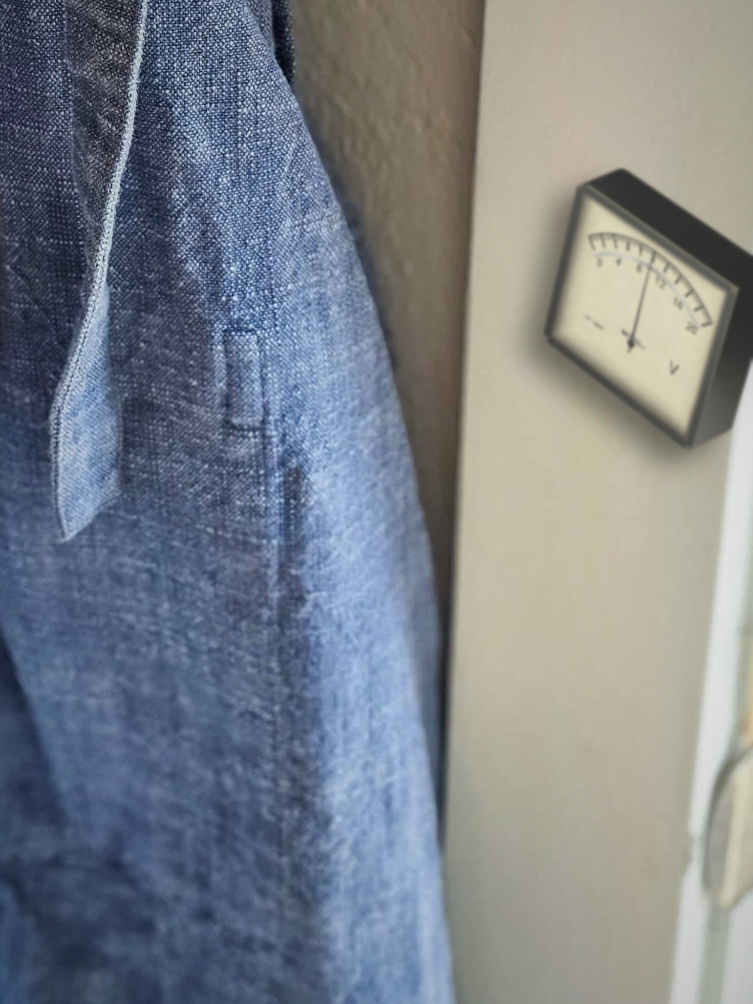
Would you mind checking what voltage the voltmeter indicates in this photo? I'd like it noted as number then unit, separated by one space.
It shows 10 V
